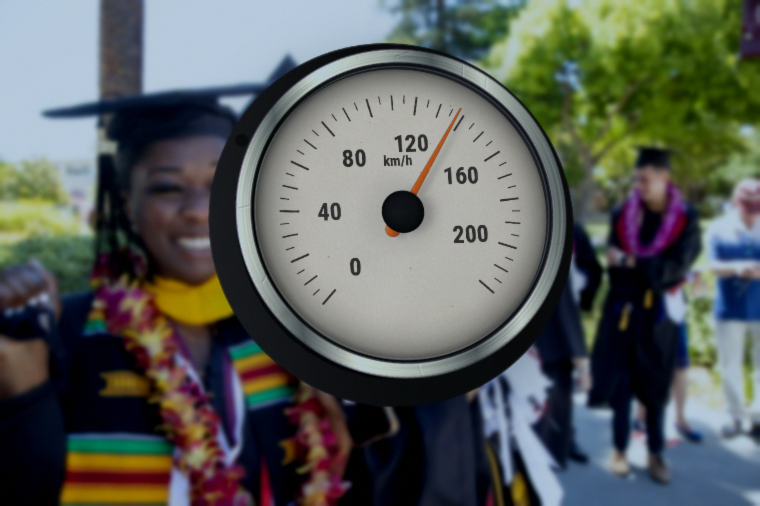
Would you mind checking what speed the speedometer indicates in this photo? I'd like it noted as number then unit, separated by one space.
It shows 137.5 km/h
